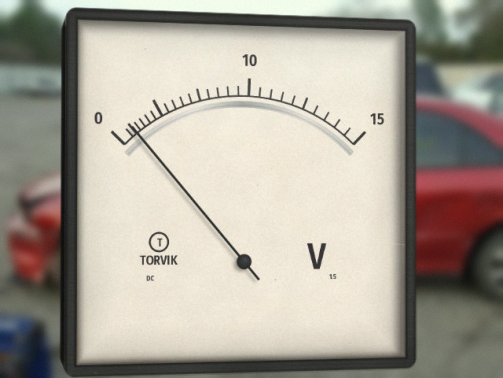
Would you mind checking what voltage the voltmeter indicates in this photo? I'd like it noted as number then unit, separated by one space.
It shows 2.5 V
